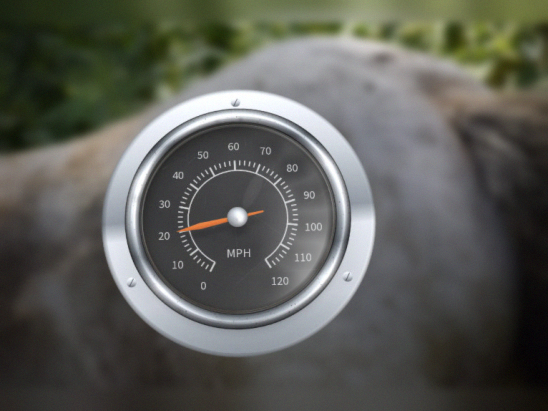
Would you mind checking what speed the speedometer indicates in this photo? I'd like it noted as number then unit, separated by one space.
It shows 20 mph
